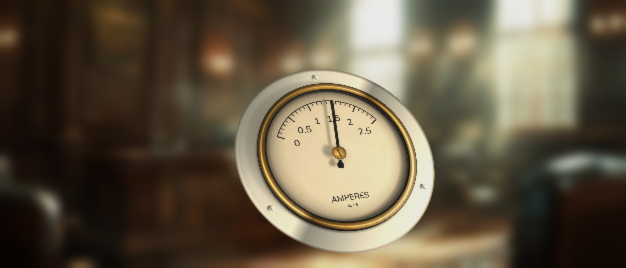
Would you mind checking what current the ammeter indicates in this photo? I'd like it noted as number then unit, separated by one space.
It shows 1.5 A
